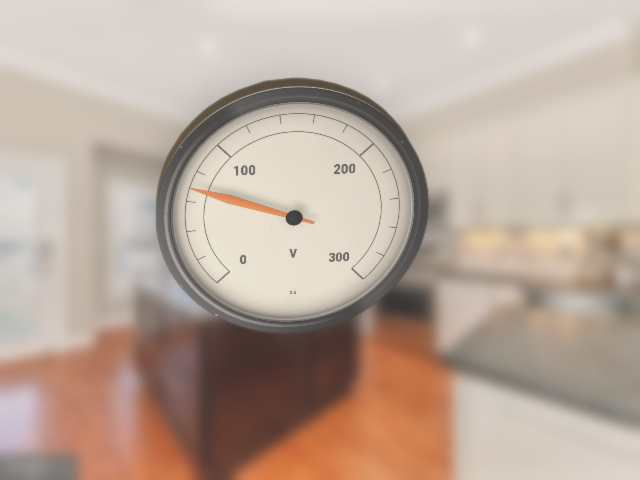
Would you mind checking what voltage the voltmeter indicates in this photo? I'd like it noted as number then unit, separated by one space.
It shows 70 V
